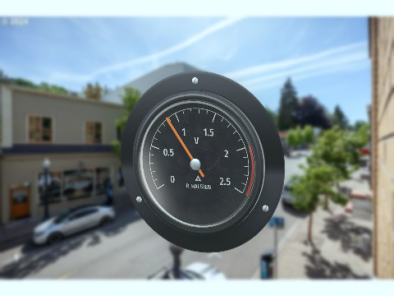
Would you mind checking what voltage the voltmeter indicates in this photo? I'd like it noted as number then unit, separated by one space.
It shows 0.9 V
